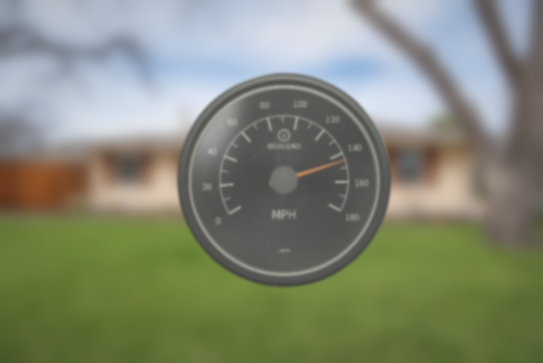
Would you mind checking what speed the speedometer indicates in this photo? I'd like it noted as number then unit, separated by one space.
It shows 145 mph
